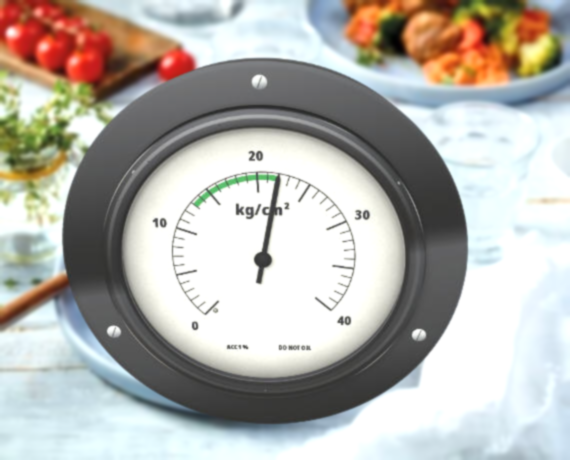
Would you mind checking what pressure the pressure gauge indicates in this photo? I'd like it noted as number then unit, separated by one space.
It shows 22 kg/cm²
